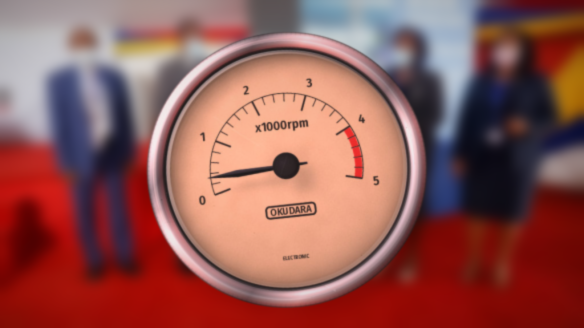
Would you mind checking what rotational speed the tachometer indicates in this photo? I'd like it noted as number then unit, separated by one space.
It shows 300 rpm
